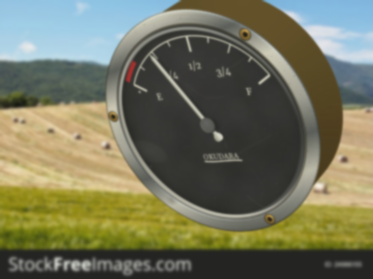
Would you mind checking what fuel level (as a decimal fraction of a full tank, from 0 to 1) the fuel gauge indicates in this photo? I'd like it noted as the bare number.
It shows 0.25
